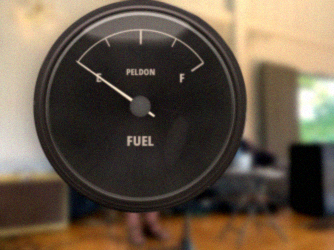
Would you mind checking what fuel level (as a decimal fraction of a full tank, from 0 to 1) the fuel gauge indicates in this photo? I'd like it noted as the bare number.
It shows 0
